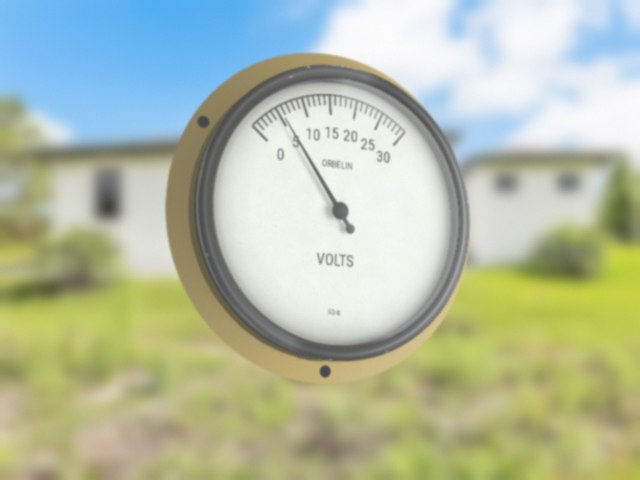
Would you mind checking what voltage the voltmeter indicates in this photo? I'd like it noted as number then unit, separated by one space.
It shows 5 V
